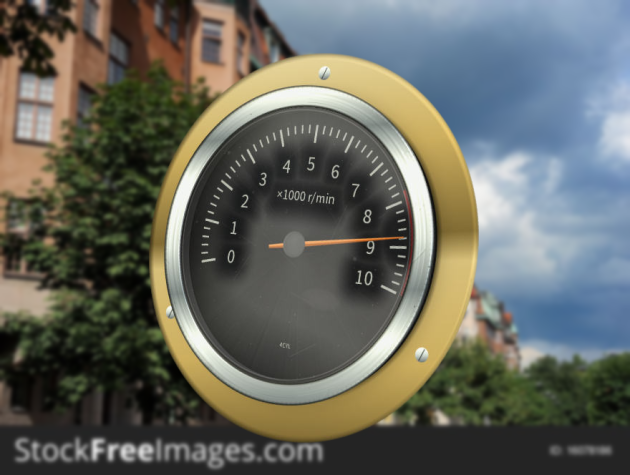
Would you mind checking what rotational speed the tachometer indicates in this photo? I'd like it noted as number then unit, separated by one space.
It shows 8800 rpm
